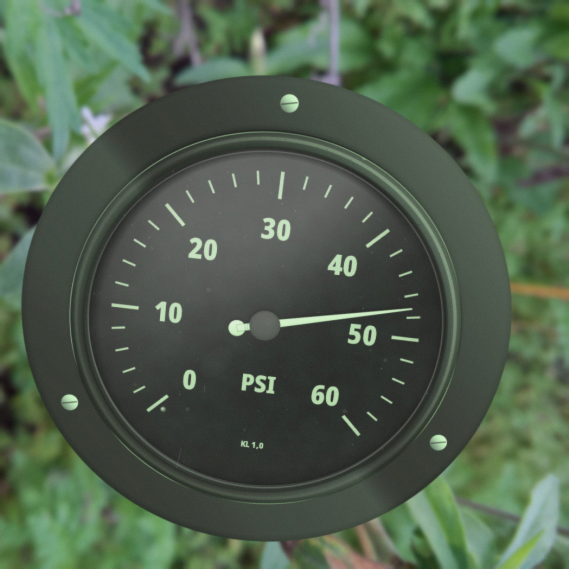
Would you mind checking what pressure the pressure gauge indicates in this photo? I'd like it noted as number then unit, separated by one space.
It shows 47 psi
